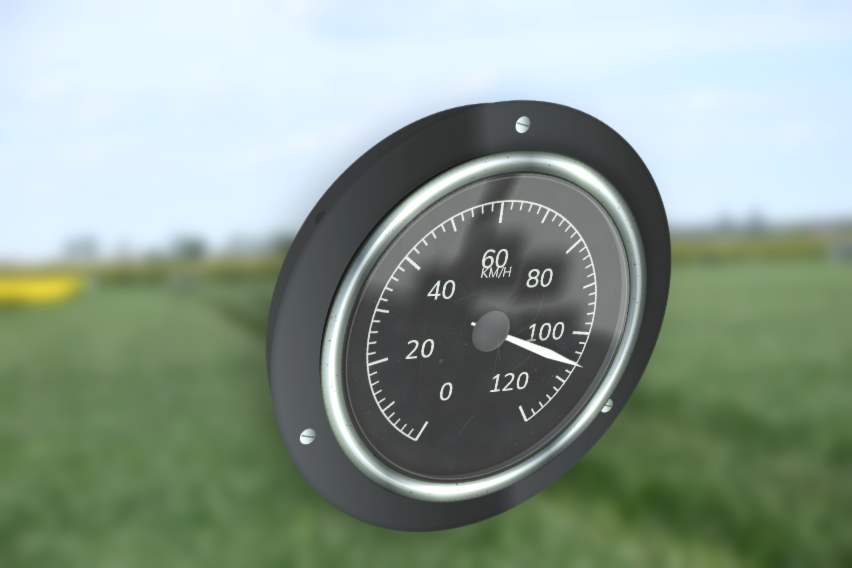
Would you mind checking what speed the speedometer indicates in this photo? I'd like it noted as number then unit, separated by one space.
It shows 106 km/h
